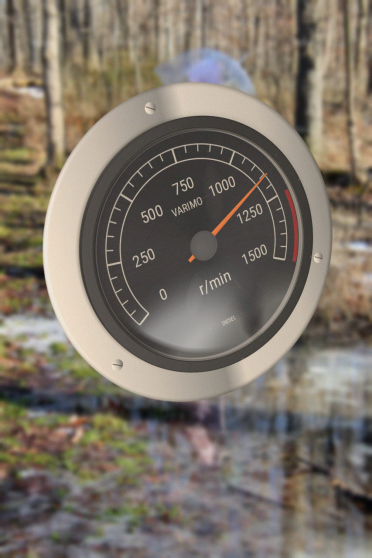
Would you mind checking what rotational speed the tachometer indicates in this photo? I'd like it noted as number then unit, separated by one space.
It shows 1150 rpm
